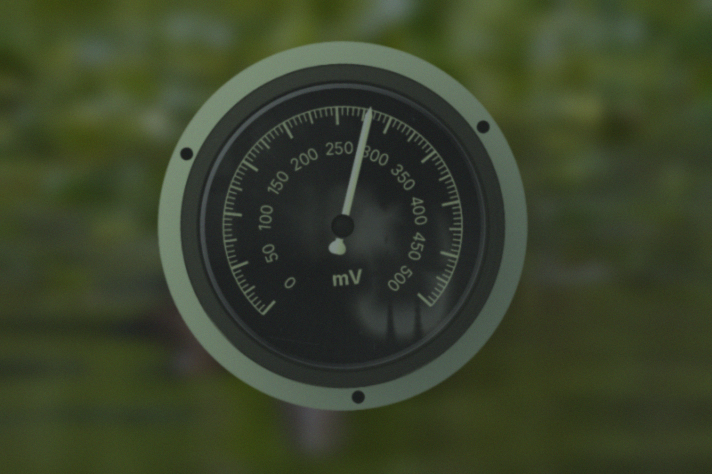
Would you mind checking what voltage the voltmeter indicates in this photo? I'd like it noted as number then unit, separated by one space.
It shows 280 mV
